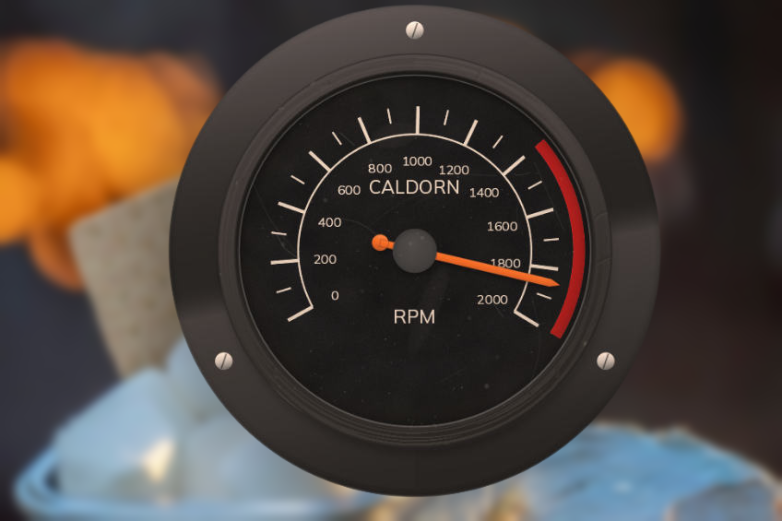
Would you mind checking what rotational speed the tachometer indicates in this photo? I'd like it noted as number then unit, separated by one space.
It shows 1850 rpm
